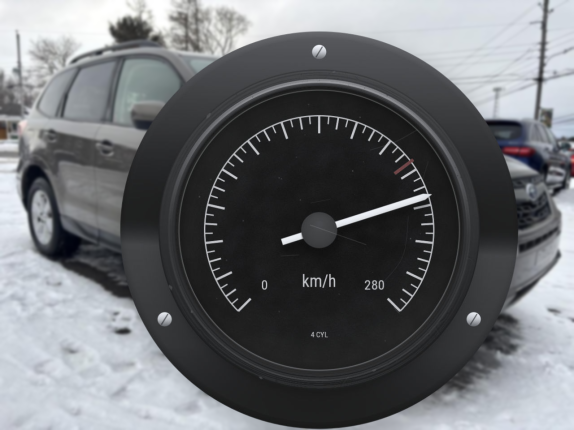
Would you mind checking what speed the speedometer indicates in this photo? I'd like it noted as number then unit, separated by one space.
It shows 215 km/h
